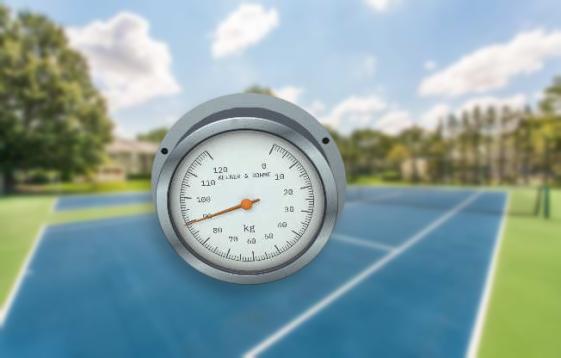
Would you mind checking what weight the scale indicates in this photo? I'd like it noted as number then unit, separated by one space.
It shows 90 kg
